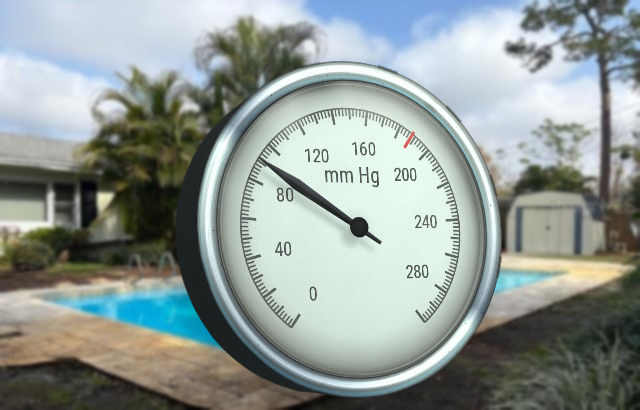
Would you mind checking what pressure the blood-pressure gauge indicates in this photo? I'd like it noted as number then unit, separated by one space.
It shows 90 mmHg
